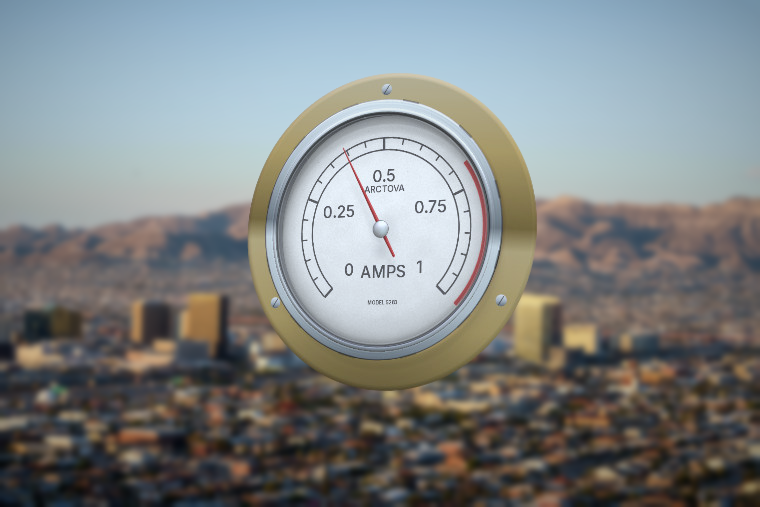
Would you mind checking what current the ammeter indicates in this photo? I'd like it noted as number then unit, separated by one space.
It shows 0.4 A
